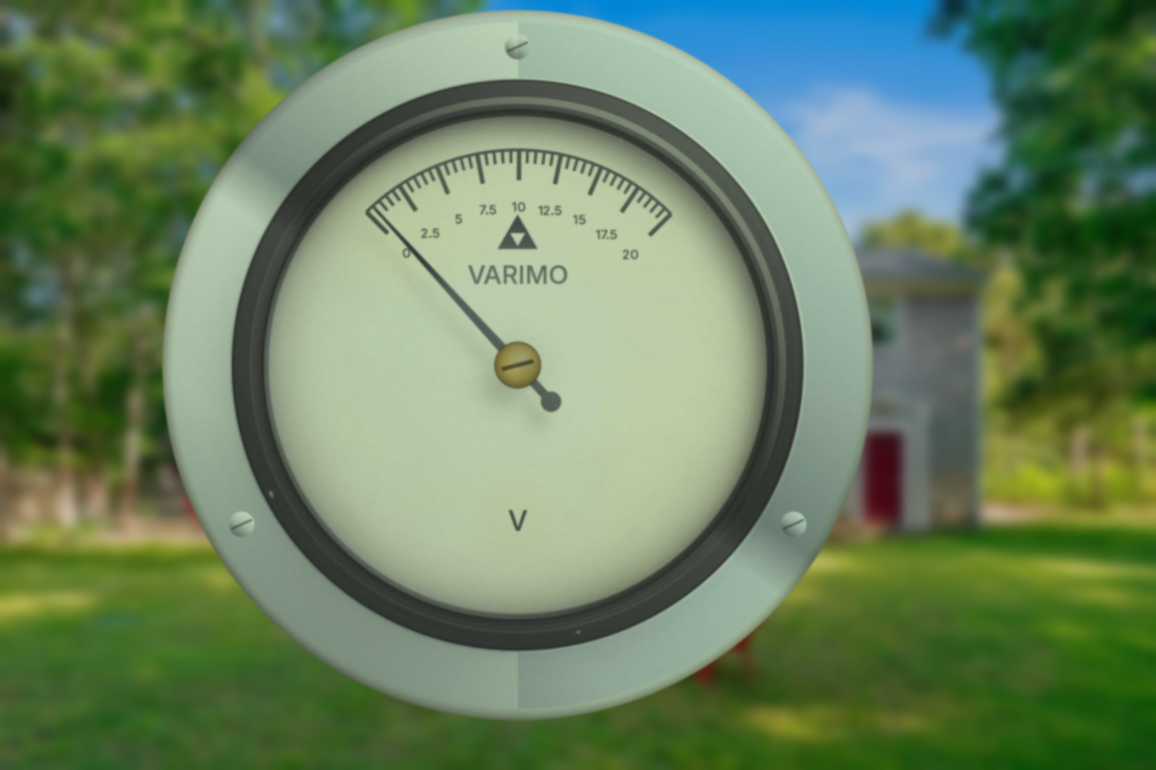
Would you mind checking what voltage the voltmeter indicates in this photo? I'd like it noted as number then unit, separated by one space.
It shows 0.5 V
